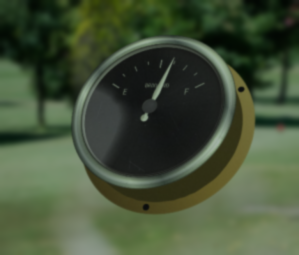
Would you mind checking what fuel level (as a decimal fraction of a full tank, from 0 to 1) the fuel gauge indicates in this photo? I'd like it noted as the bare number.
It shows 0.625
